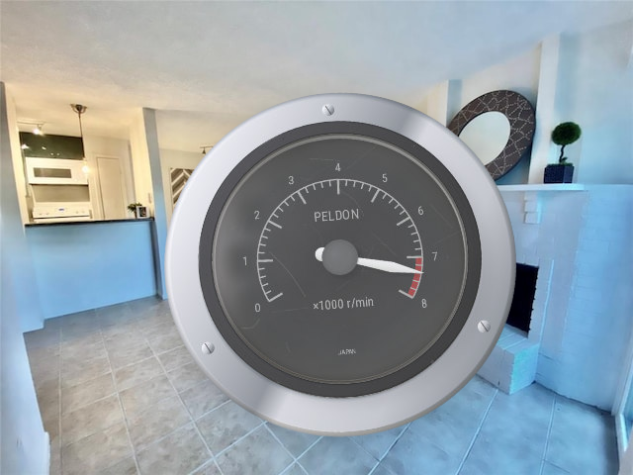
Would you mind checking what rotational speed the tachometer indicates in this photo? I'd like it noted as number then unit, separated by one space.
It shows 7400 rpm
